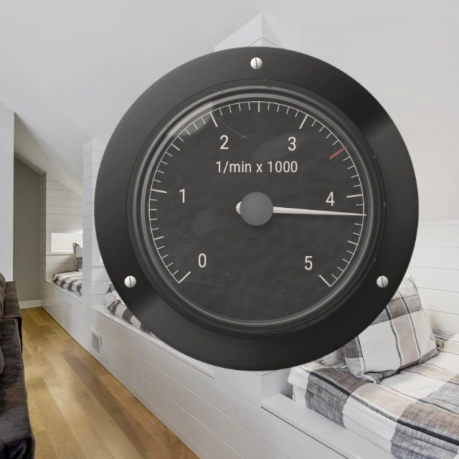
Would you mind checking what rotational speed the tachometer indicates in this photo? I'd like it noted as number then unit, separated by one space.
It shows 4200 rpm
